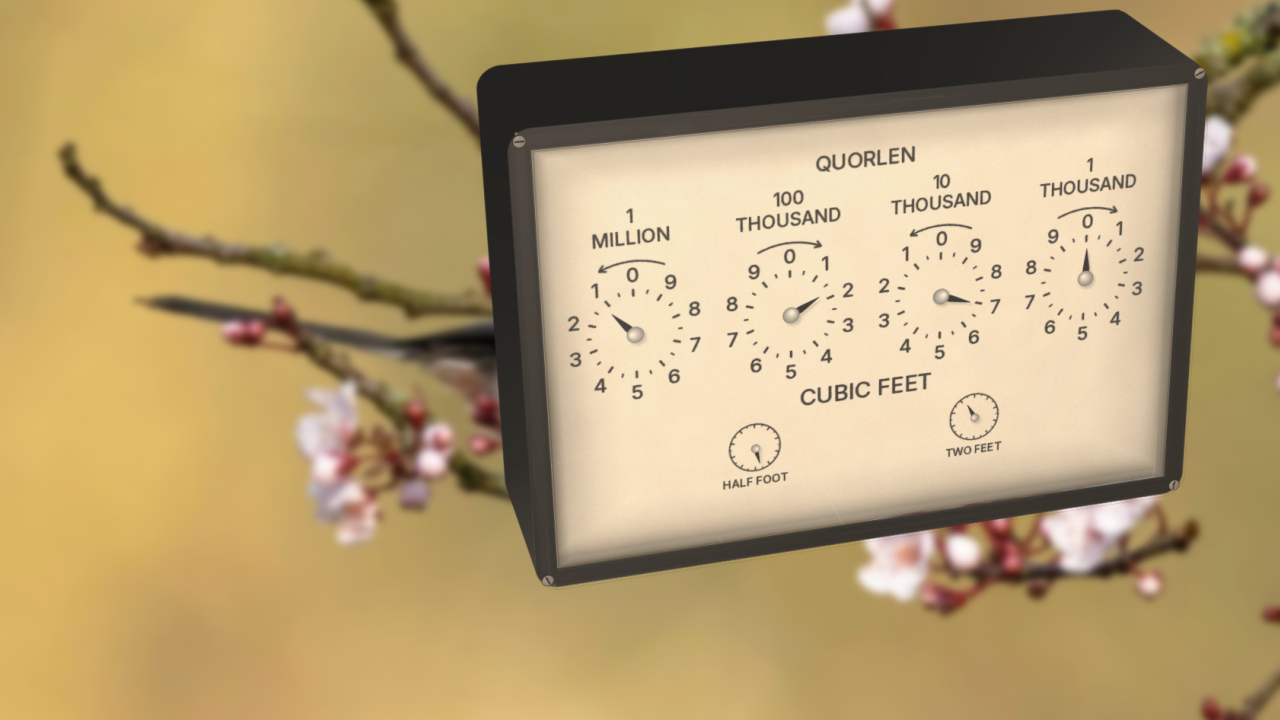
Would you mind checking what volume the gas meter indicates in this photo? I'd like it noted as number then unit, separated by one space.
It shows 117000 ft³
